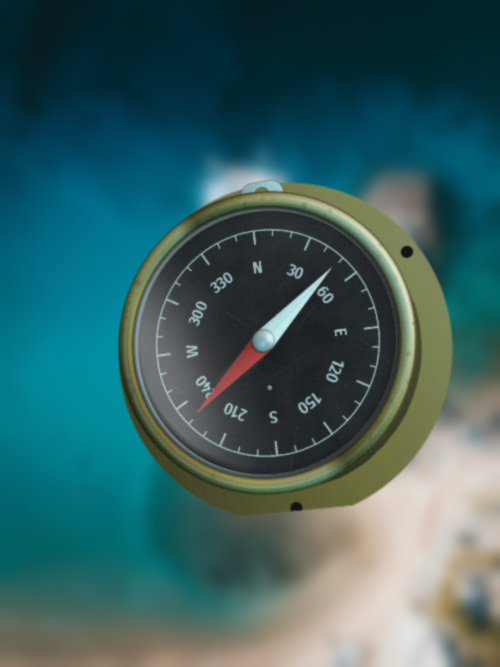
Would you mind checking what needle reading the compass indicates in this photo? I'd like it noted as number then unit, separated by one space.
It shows 230 °
